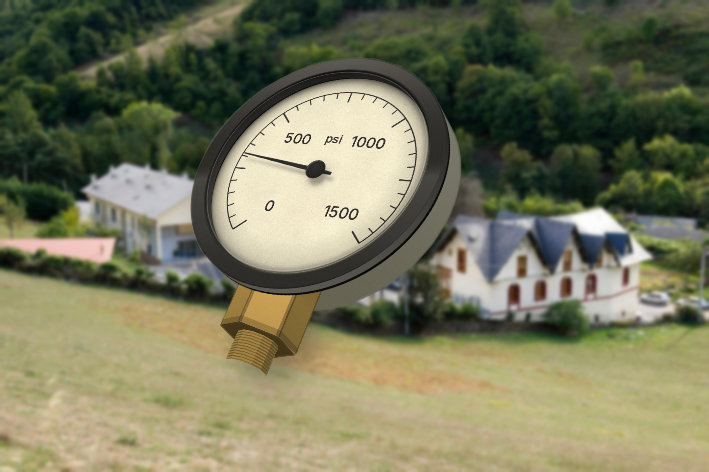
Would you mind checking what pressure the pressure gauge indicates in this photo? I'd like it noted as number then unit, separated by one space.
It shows 300 psi
